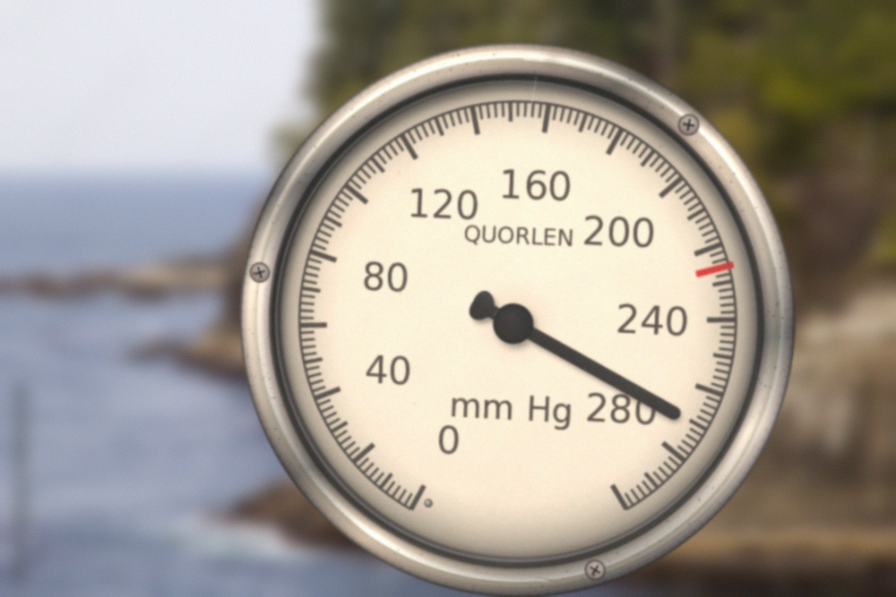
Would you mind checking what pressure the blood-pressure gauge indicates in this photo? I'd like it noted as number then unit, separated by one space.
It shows 270 mmHg
